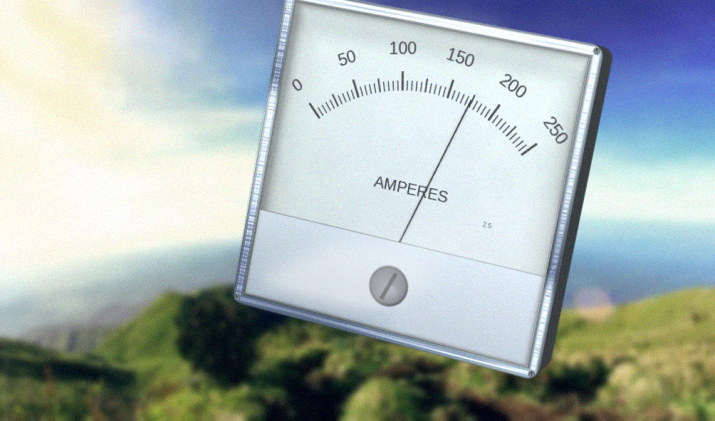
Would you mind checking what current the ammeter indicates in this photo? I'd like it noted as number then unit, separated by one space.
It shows 175 A
